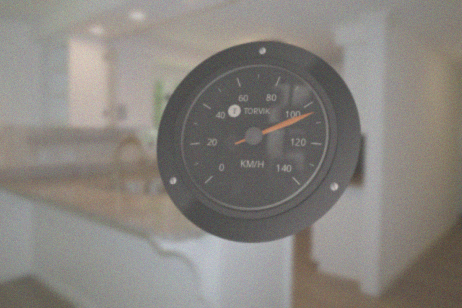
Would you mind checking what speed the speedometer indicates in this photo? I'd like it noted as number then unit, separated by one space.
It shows 105 km/h
